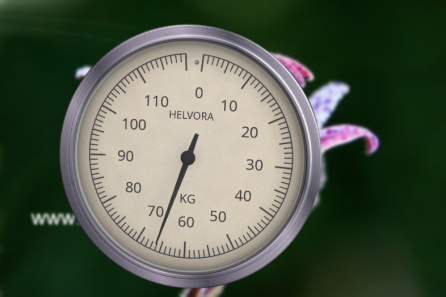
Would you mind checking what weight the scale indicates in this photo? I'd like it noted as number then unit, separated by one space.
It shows 66 kg
